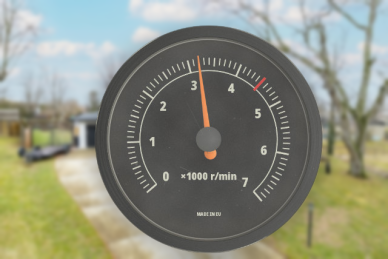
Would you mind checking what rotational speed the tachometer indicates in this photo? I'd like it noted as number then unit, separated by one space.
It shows 3200 rpm
